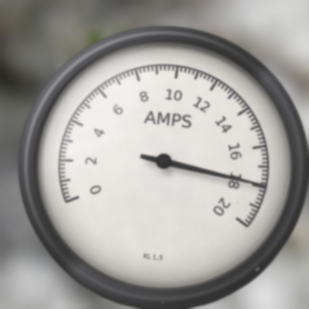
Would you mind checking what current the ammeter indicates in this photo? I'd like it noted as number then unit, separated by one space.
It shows 18 A
